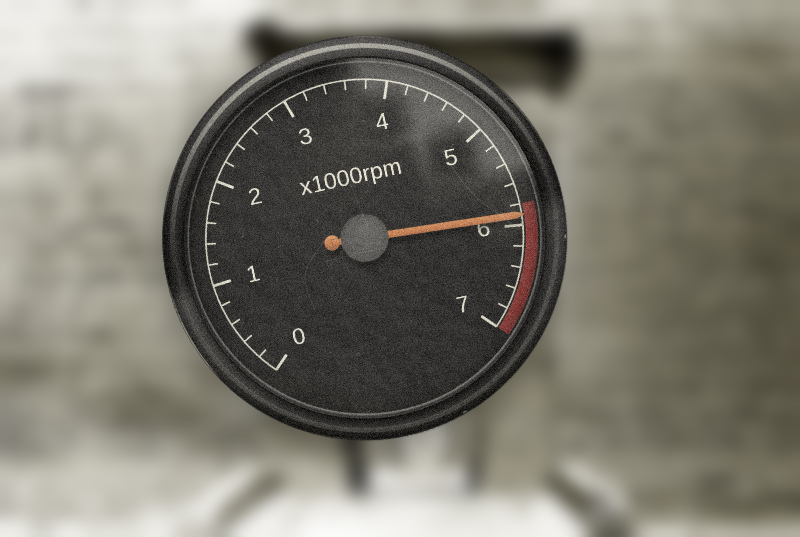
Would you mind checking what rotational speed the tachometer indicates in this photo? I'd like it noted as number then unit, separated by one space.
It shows 5900 rpm
